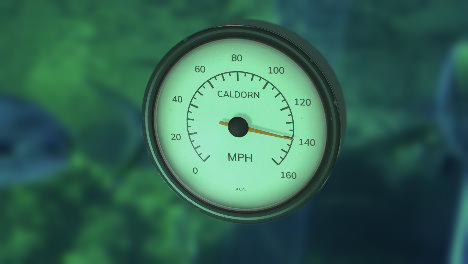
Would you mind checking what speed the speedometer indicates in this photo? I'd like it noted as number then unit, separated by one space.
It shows 140 mph
